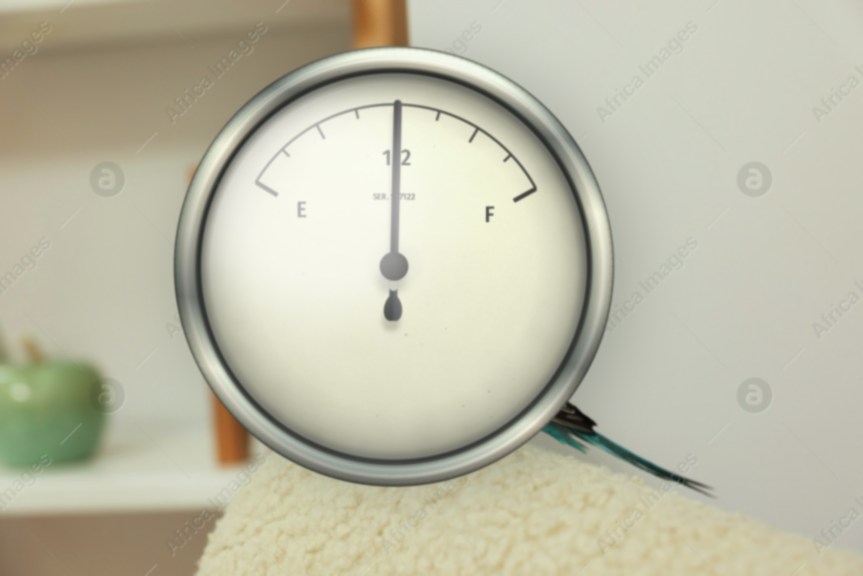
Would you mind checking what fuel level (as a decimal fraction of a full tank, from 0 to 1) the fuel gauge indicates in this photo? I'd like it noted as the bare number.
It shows 0.5
